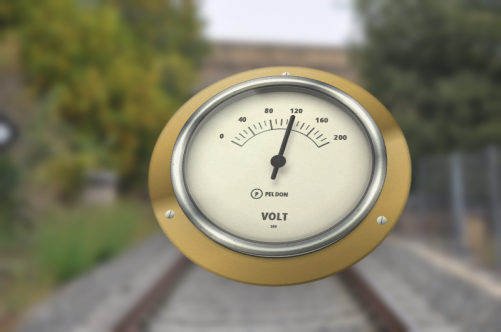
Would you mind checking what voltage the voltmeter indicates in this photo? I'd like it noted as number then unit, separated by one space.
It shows 120 V
